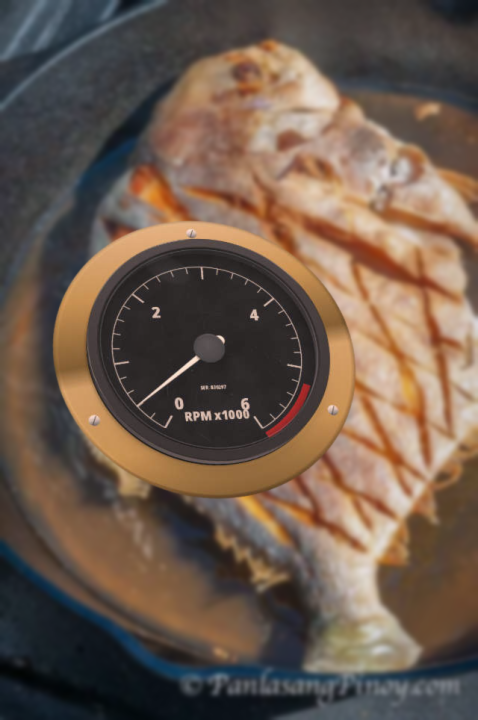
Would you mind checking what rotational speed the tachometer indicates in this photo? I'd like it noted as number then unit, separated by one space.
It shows 400 rpm
